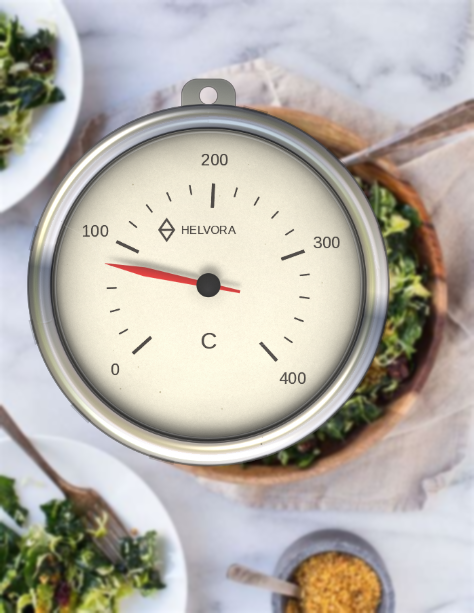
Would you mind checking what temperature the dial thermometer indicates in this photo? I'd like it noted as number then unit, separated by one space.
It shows 80 °C
